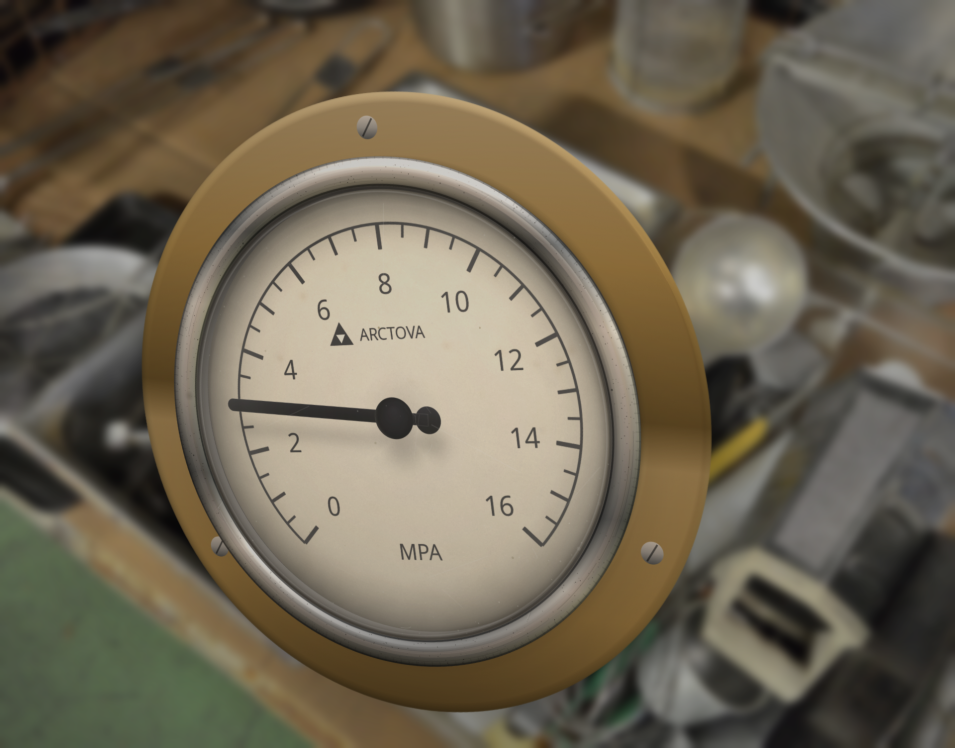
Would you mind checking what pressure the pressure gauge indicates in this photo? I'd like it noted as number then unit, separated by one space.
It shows 3 MPa
